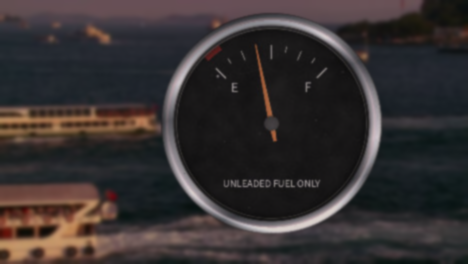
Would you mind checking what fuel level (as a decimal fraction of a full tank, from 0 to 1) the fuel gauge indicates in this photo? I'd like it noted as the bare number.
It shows 0.375
